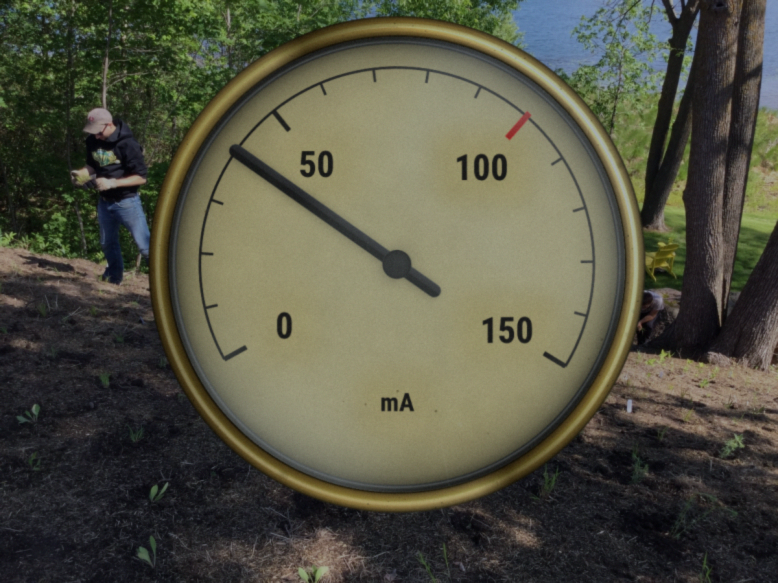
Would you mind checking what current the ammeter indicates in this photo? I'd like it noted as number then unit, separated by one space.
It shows 40 mA
